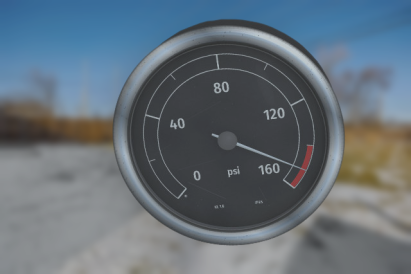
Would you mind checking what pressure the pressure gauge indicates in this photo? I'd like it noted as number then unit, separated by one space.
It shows 150 psi
